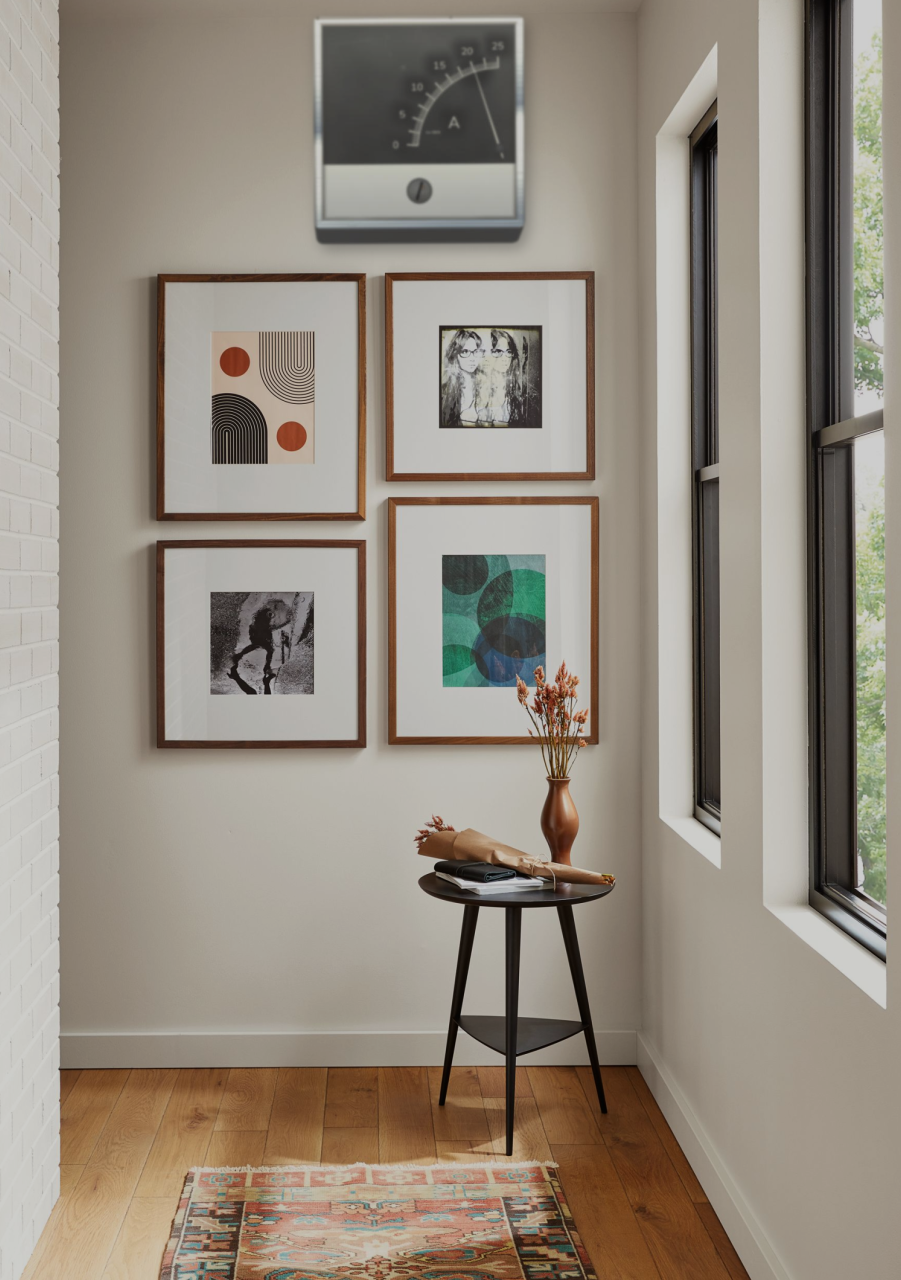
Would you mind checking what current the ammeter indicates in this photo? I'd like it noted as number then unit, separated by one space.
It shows 20 A
